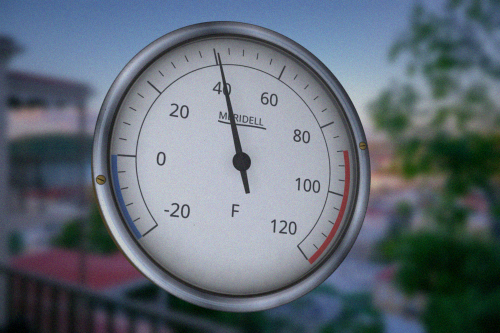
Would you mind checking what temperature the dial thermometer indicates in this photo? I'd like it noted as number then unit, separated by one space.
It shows 40 °F
